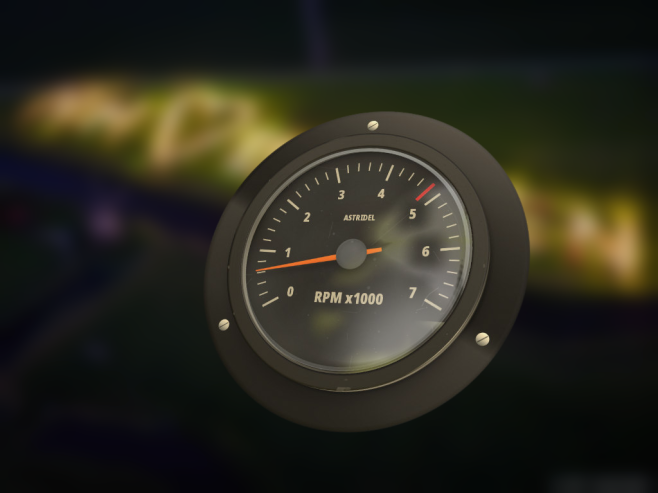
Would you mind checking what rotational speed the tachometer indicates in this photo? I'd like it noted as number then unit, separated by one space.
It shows 600 rpm
